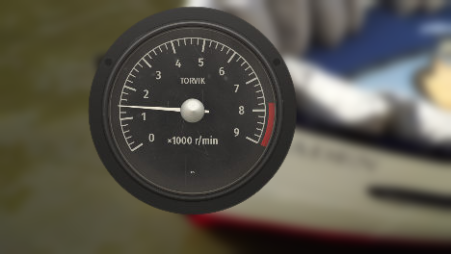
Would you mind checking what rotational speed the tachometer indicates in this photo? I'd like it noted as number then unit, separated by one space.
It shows 1400 rpm
